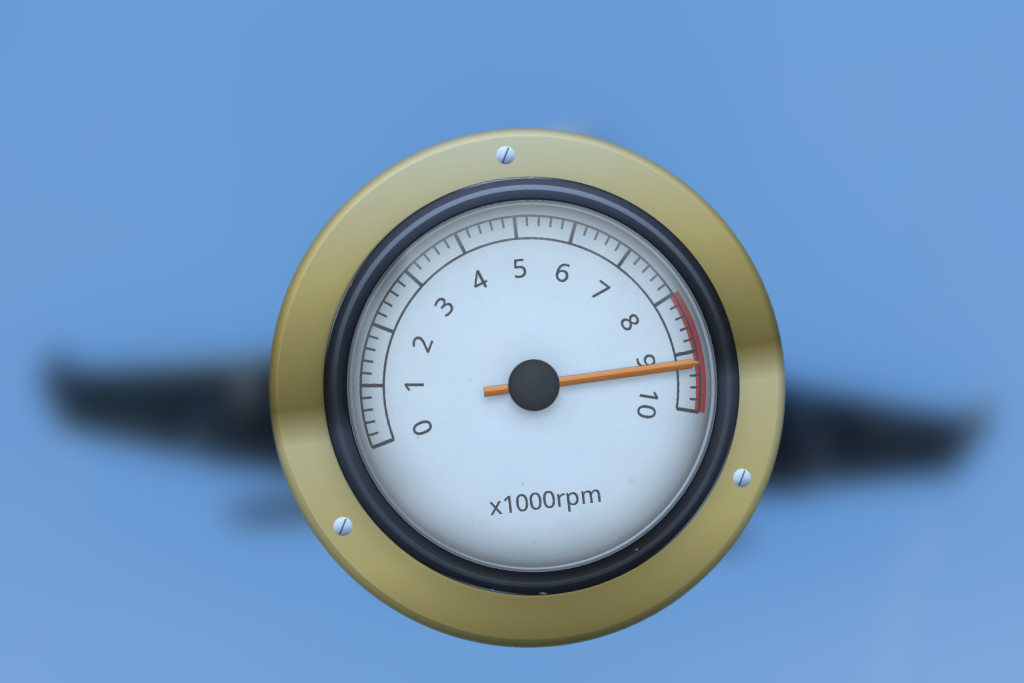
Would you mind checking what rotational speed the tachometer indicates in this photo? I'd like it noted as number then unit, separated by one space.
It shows 9200 rpm
